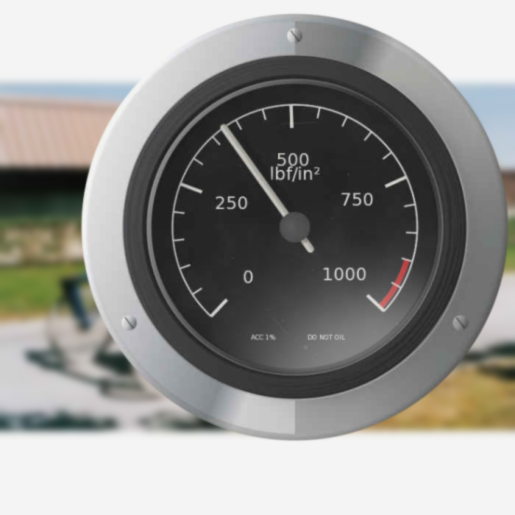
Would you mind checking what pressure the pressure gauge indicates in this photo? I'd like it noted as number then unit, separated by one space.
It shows 375 psi
